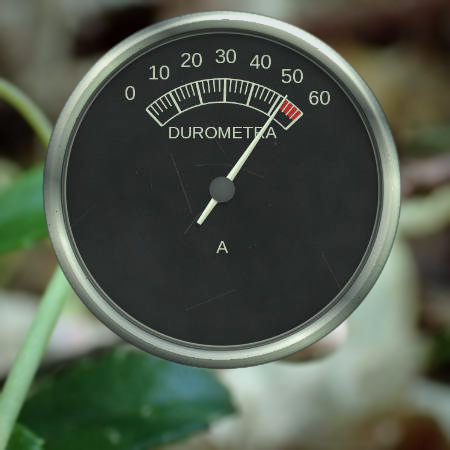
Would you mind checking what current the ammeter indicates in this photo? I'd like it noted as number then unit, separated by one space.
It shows 52 A
